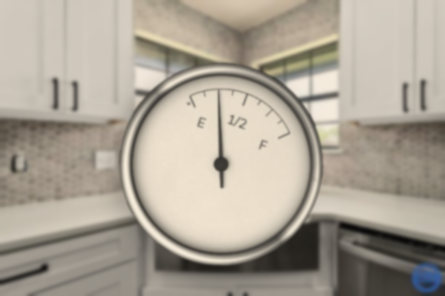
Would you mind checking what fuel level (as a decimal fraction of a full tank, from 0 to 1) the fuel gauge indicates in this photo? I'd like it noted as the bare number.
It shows 0.25
